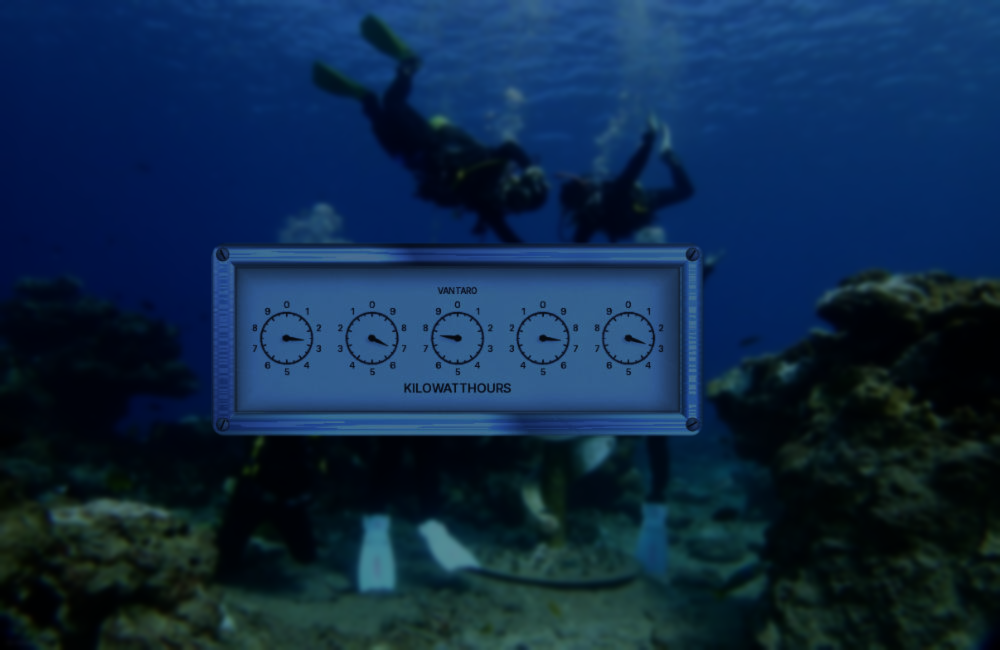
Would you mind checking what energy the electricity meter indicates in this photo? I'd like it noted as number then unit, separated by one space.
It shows 26773 kWh
